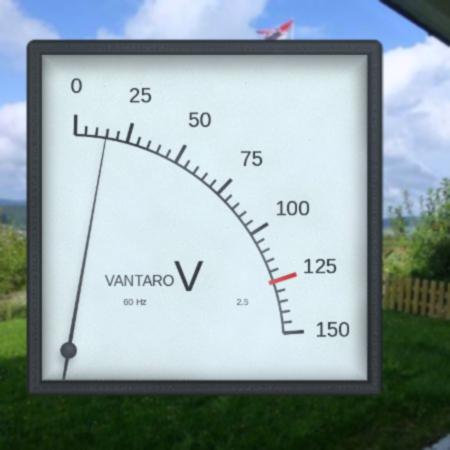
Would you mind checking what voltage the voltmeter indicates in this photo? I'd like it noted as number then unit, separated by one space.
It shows 15 V
